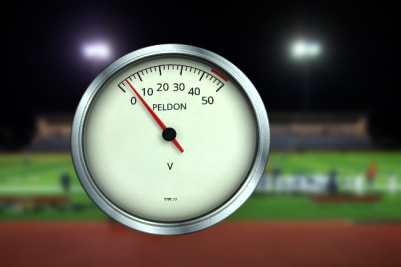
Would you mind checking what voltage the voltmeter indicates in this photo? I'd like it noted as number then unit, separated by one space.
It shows 4 V
